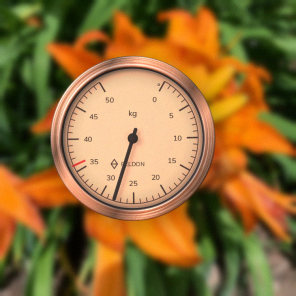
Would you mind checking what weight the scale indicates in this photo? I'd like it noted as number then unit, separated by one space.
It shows 28 kg
